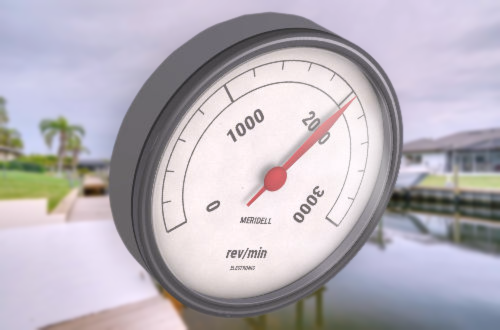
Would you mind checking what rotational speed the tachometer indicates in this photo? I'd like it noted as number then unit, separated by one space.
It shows 2000 rpm
